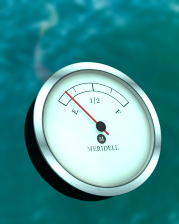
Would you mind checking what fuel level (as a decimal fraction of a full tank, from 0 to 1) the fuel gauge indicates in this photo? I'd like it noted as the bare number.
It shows 0.125
